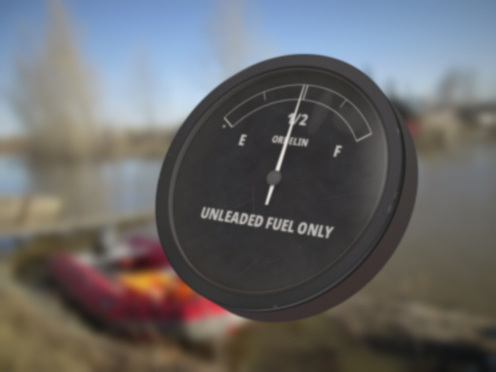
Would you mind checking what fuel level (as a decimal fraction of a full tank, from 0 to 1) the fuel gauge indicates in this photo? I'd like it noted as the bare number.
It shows 0.5
